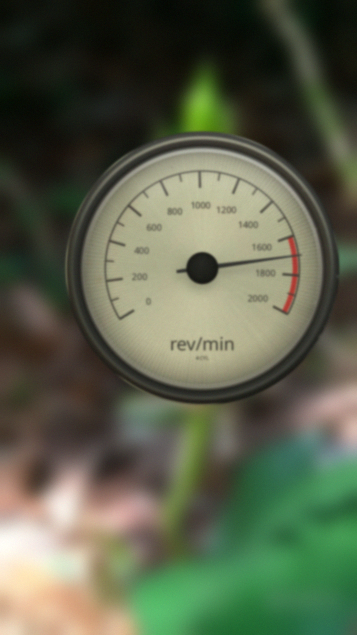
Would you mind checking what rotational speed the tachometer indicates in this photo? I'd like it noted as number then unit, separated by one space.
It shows 1700 rpm
